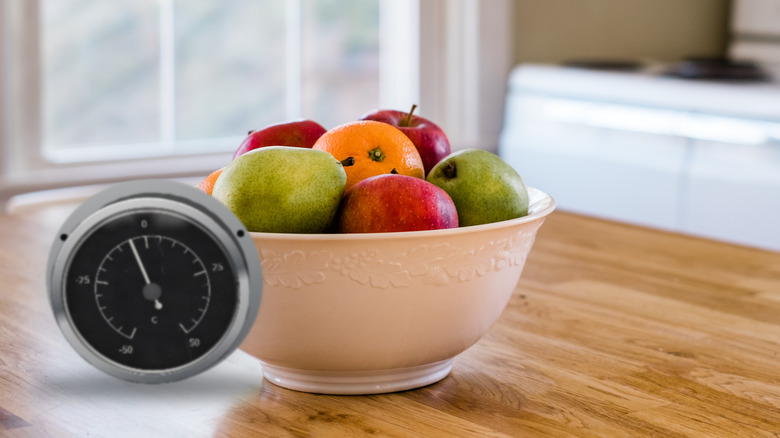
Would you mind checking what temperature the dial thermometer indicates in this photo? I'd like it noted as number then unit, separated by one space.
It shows -5 °C
